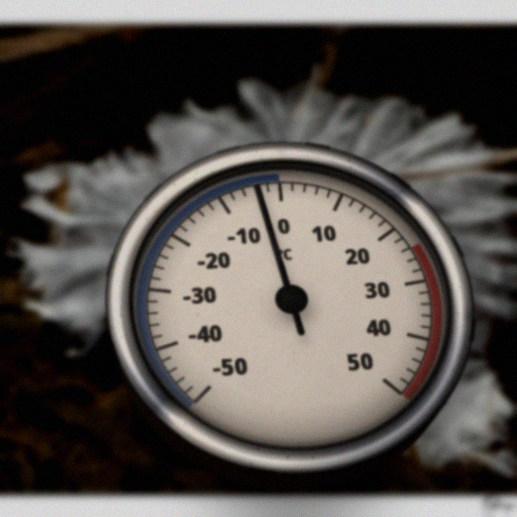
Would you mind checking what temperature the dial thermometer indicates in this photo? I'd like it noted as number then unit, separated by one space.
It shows -4 °C
